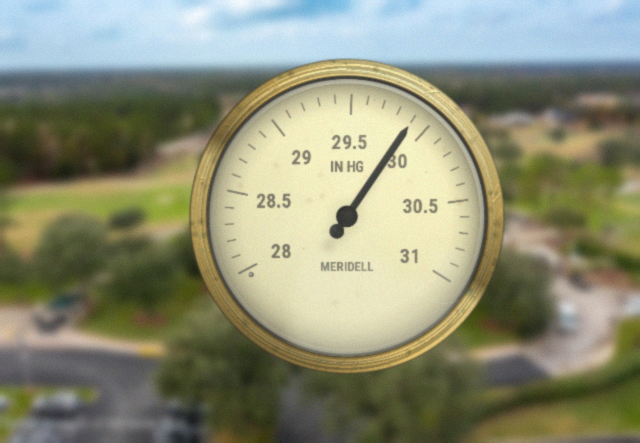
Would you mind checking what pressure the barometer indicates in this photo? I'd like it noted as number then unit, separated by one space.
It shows 29.9 inHg
